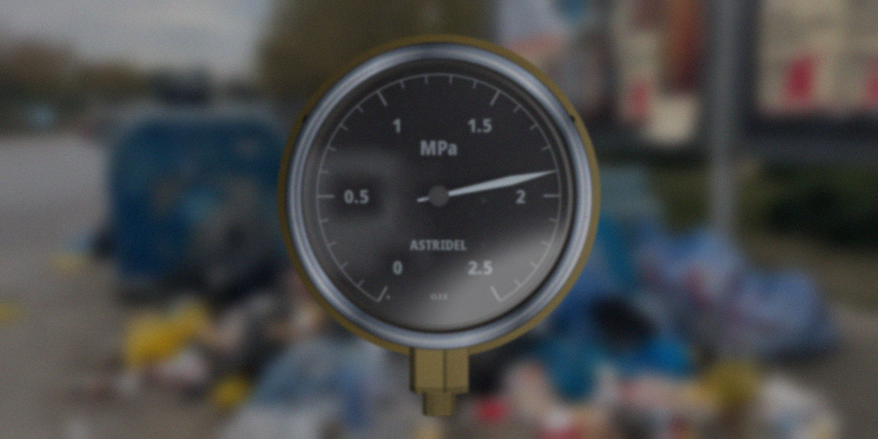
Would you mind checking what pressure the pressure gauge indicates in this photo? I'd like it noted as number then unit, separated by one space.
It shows 1.9 MPa
